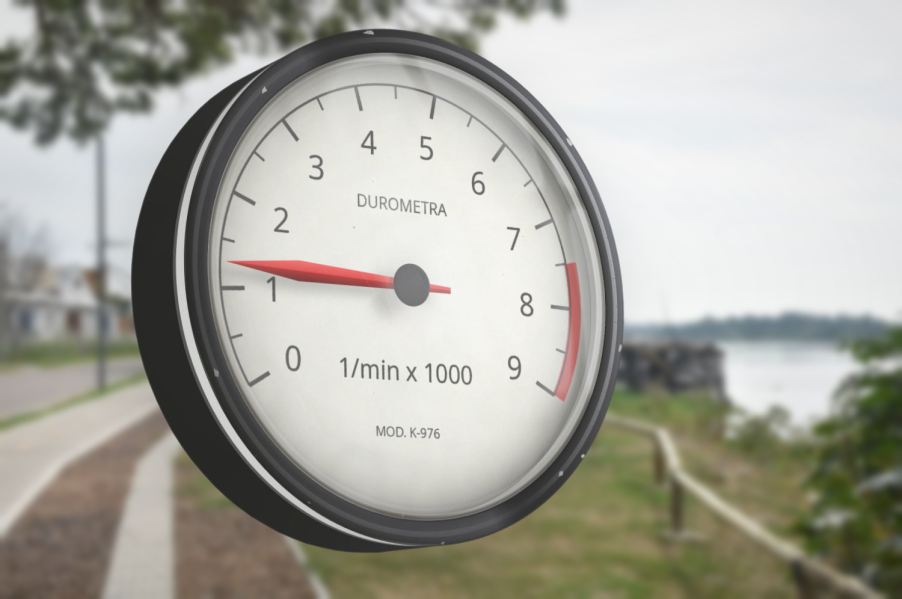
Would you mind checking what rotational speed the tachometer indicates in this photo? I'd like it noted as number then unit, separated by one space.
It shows 1250 rpm
